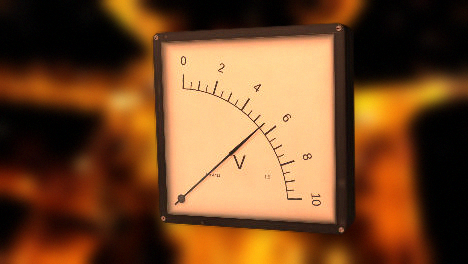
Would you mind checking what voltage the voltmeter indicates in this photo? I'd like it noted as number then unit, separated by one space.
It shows 5.5 V
